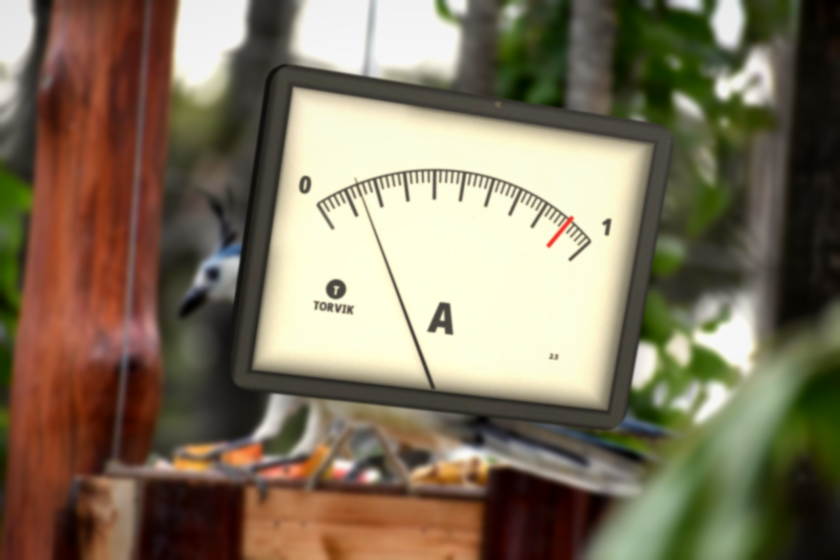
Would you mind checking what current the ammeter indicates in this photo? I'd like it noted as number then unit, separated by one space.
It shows 0.14 A
